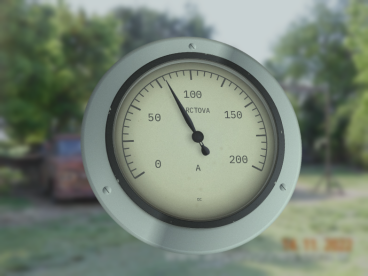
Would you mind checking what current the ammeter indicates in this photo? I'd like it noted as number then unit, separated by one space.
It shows 80 A
